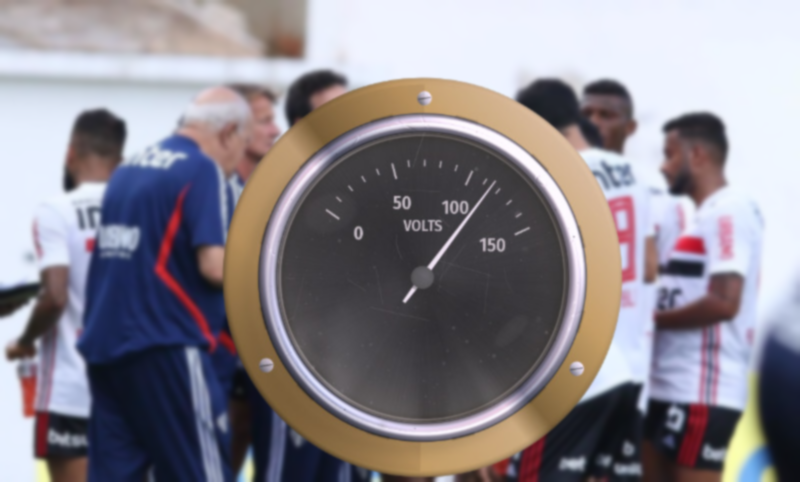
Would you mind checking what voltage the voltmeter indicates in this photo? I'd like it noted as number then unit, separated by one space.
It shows 115 V
